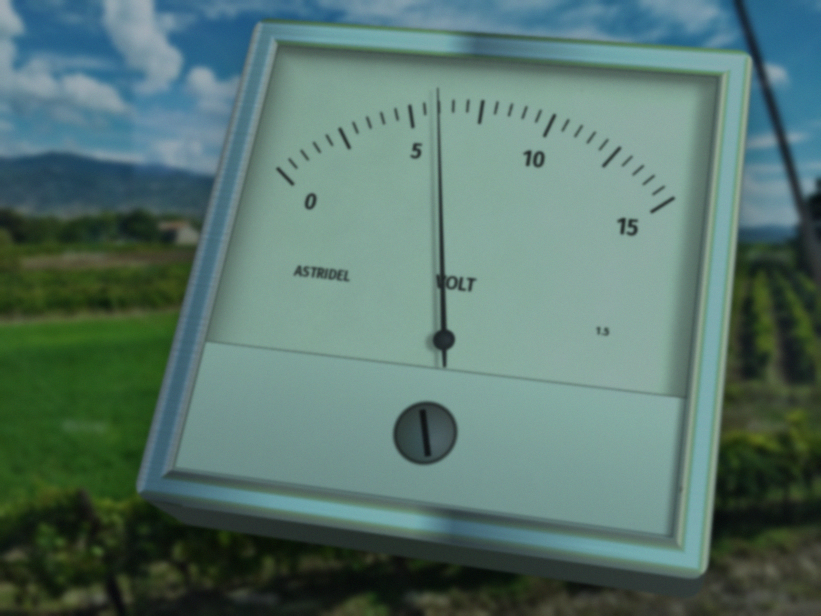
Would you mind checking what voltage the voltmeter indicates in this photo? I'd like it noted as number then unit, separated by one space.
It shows 6 V
